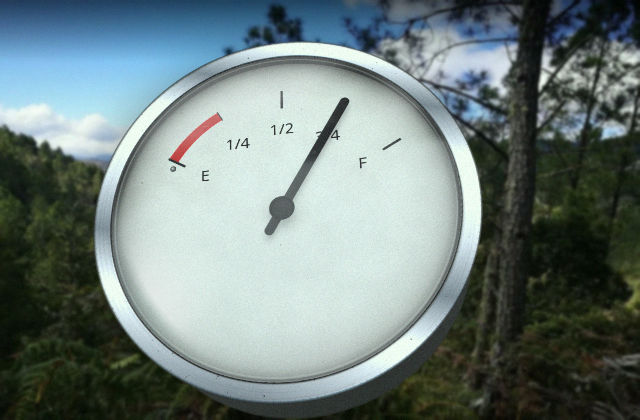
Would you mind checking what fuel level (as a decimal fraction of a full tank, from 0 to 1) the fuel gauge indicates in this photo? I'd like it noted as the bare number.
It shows 0.75
